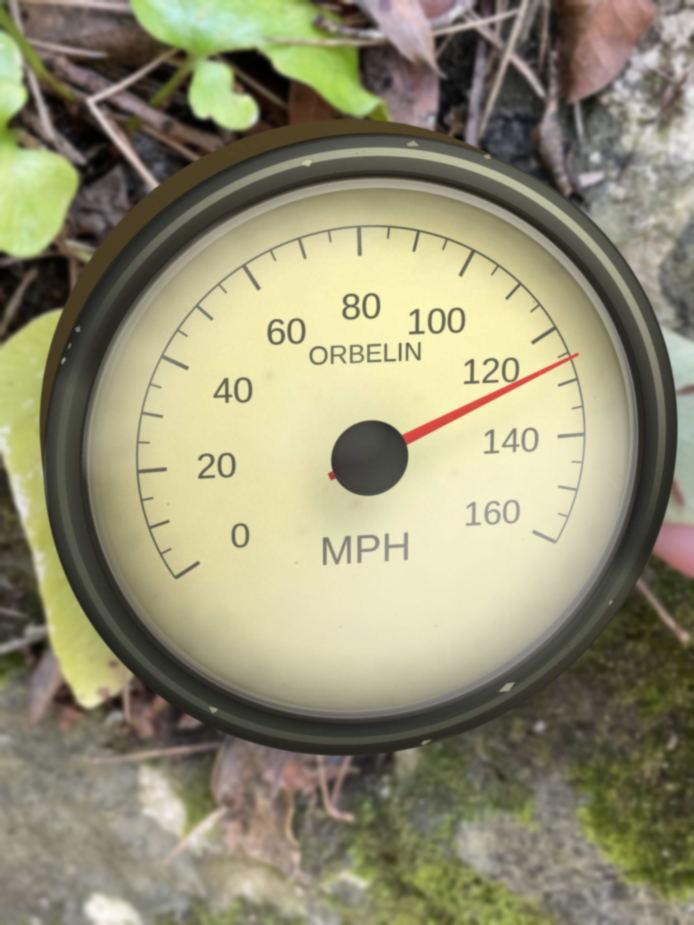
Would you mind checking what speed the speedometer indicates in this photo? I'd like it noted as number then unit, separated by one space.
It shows 125 mph
